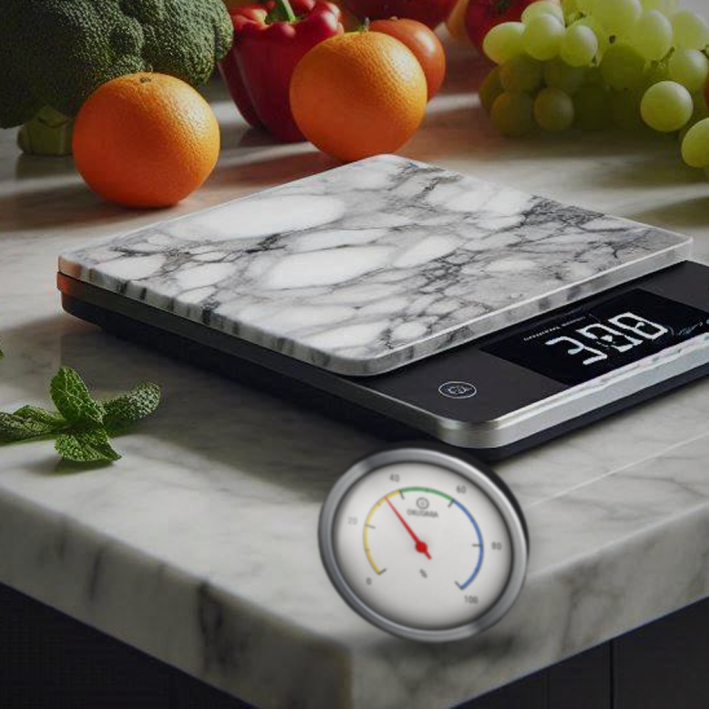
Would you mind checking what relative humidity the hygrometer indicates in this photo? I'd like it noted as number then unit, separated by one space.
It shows 35 %
